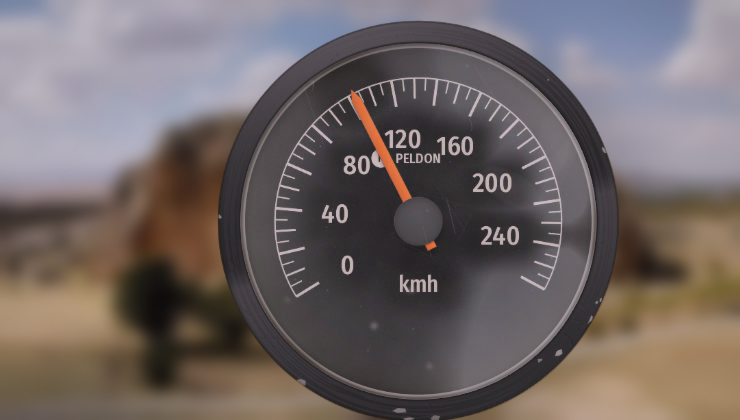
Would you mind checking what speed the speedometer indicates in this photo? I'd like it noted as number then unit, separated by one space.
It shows 102.5 km/h
